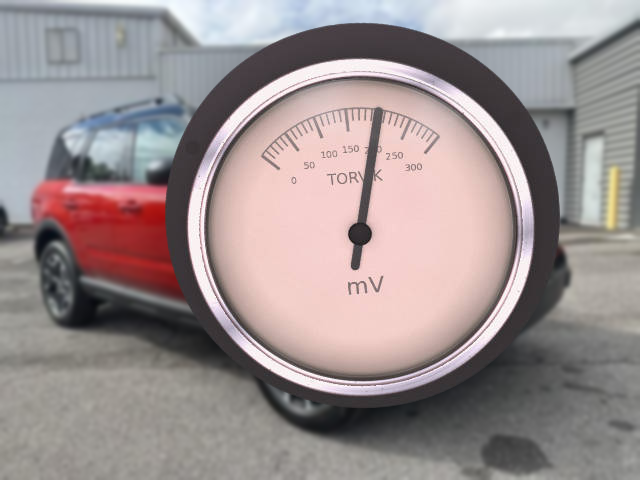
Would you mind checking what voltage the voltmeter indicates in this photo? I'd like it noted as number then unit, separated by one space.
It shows 200 mV
